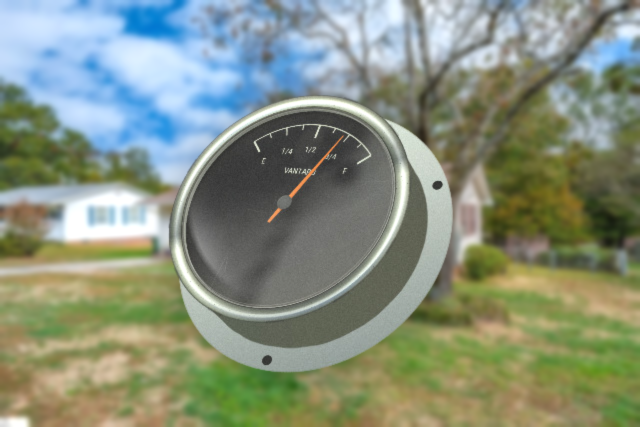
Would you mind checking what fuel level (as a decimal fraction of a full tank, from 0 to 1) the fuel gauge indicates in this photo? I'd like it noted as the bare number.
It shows 0.75
